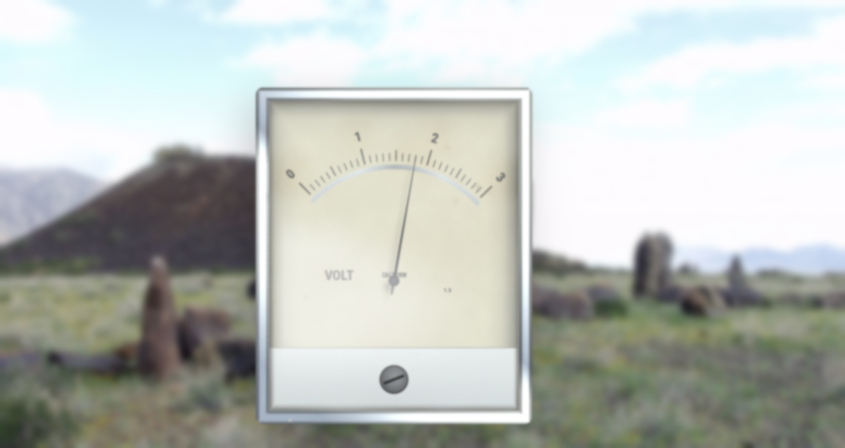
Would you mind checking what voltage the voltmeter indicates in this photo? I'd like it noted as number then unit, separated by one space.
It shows 1.8 V
